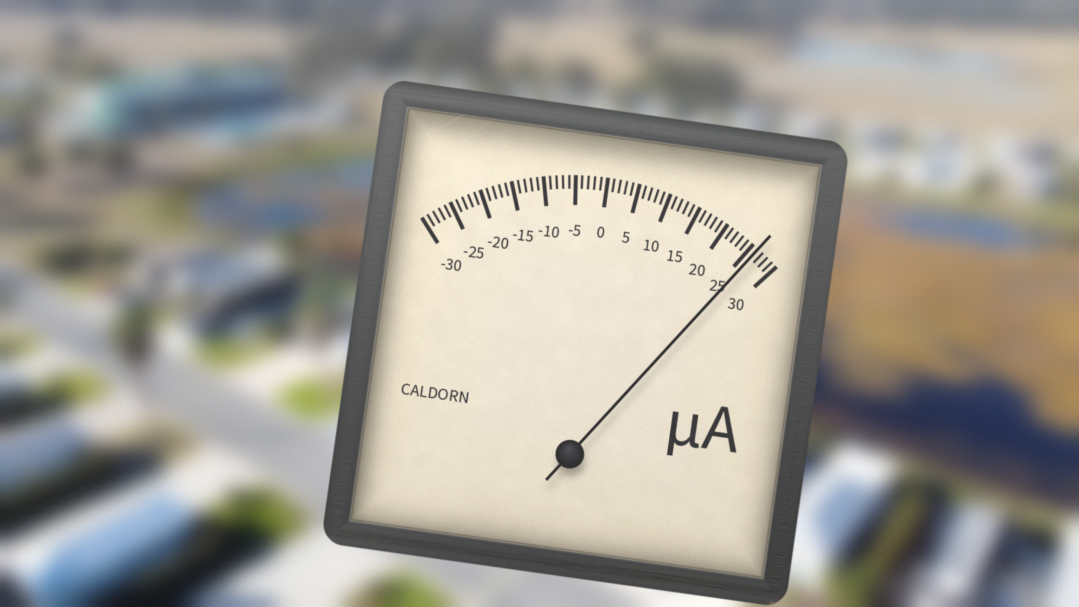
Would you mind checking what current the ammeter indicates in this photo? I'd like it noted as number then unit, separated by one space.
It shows 26 µA
